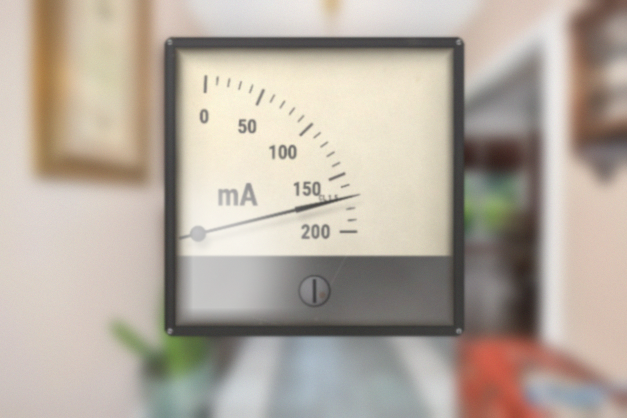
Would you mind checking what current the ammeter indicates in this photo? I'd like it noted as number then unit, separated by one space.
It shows 170 mA
